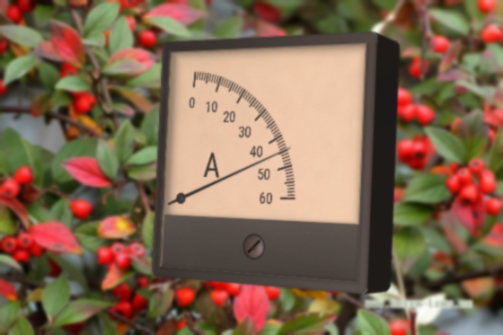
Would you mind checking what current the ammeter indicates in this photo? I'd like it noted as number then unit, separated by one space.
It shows 45 A
